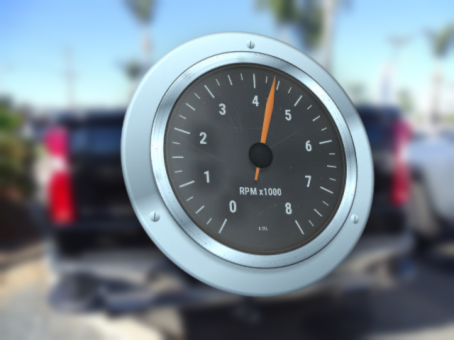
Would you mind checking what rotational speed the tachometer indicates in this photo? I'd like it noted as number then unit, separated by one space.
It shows 4375 rpm
